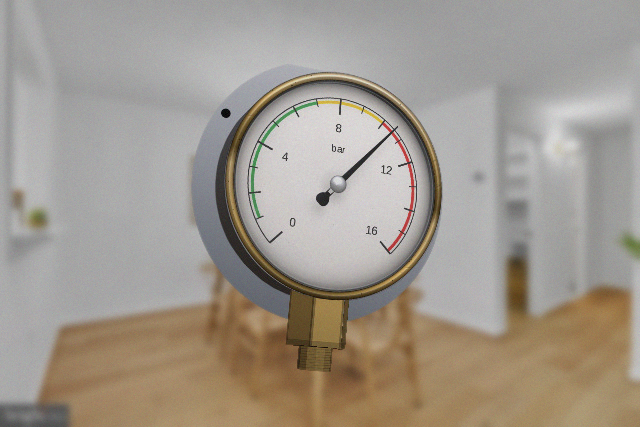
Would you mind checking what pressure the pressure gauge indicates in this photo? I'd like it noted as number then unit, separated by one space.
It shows 10.5 bar
